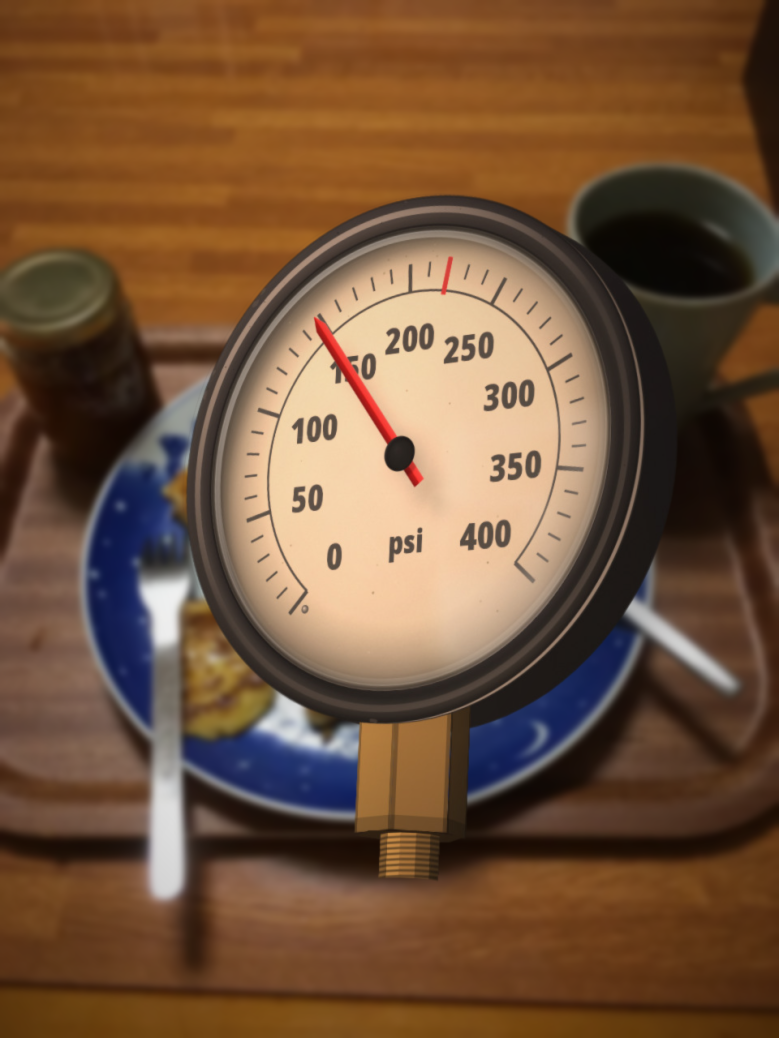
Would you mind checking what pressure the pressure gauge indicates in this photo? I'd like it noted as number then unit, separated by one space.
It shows 150 psi
